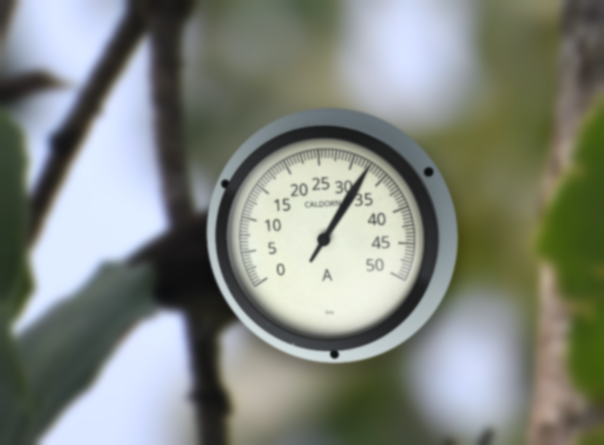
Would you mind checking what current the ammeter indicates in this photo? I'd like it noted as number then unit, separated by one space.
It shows 32.5 A
